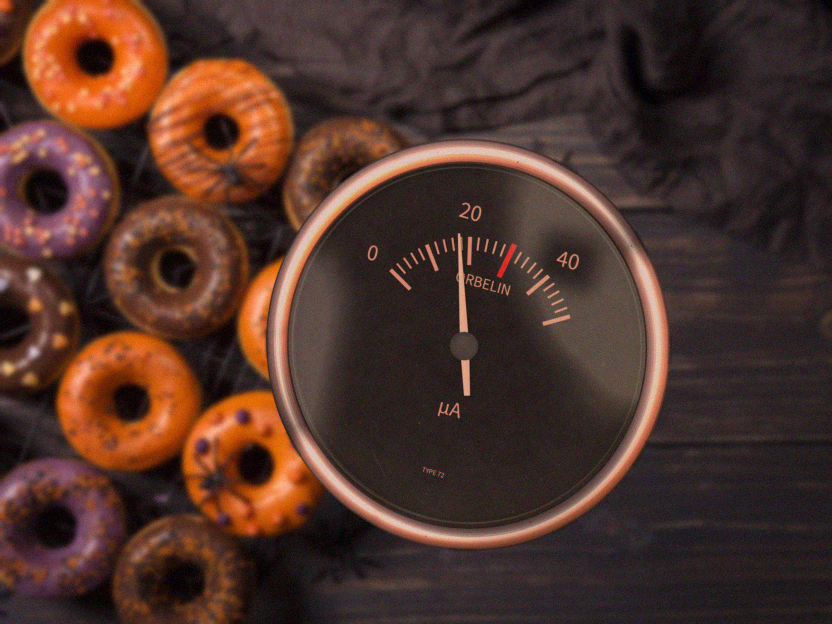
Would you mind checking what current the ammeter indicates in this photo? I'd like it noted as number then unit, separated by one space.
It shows 18 µA
